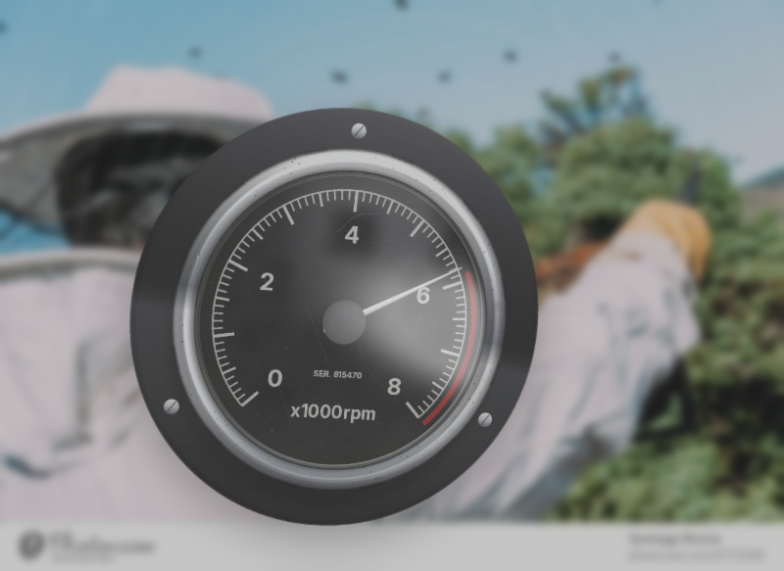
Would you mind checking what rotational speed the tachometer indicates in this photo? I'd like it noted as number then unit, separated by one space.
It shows 5800 rpm
